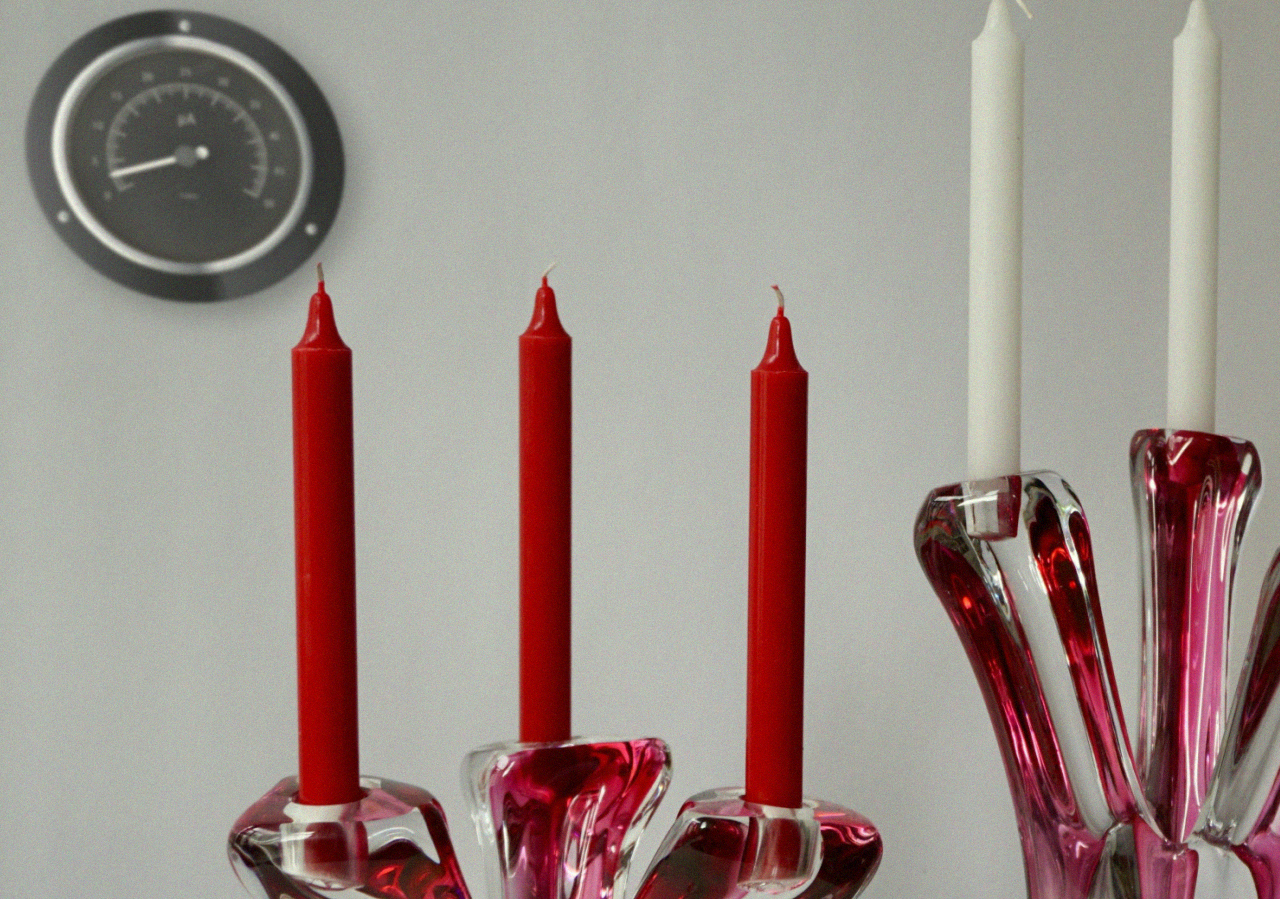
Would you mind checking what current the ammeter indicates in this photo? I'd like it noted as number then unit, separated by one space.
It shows 2.5 µA
